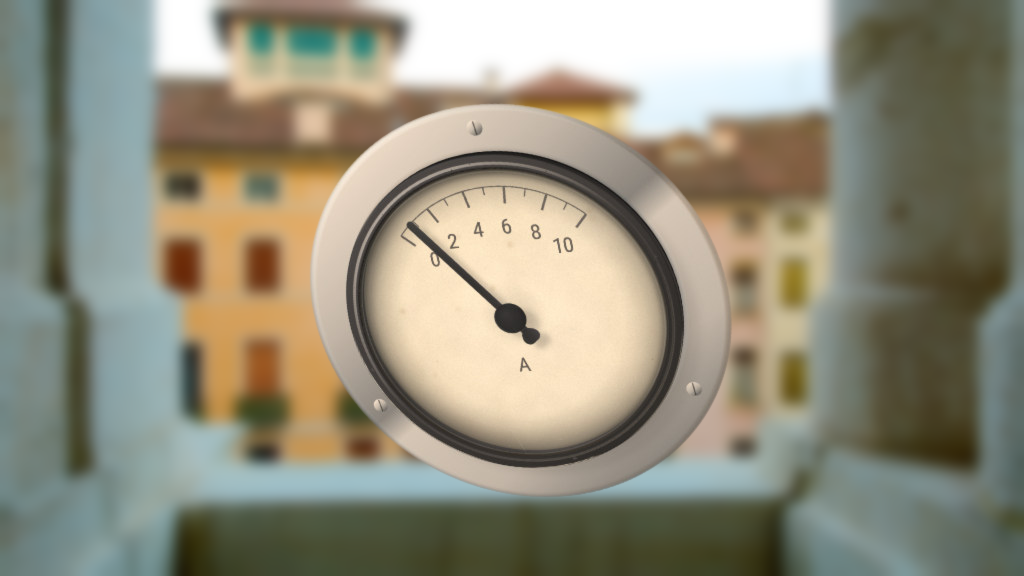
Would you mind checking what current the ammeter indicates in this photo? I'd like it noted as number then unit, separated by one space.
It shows 1 A
